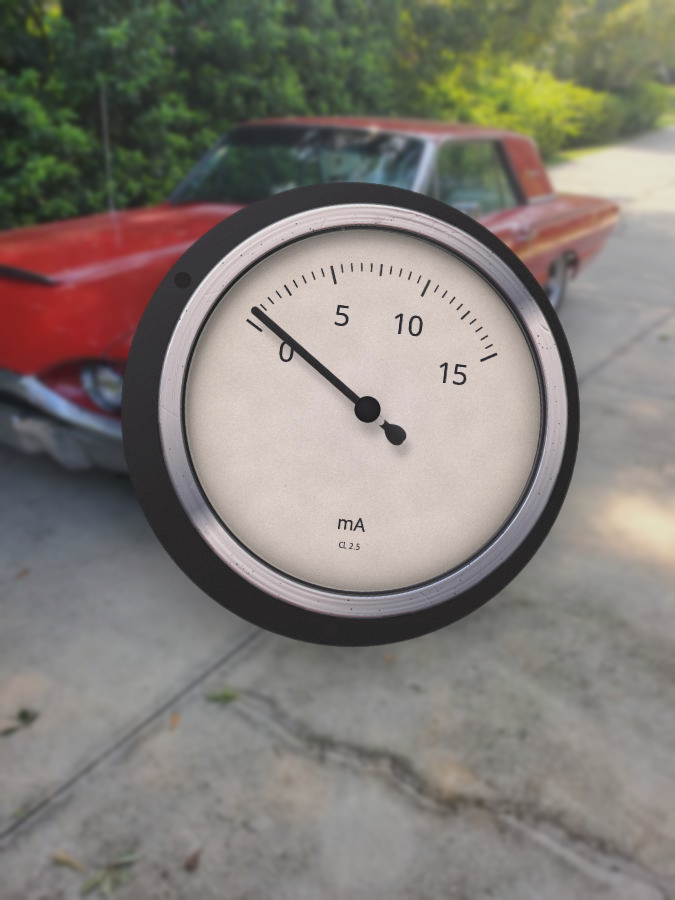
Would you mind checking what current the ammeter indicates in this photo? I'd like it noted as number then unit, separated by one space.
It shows 0.5 mA
